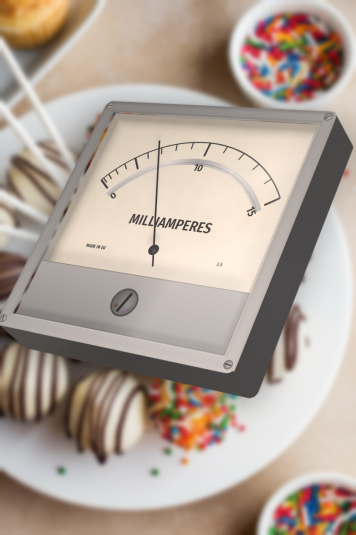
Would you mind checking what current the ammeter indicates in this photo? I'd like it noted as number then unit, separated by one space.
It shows 7 mA
